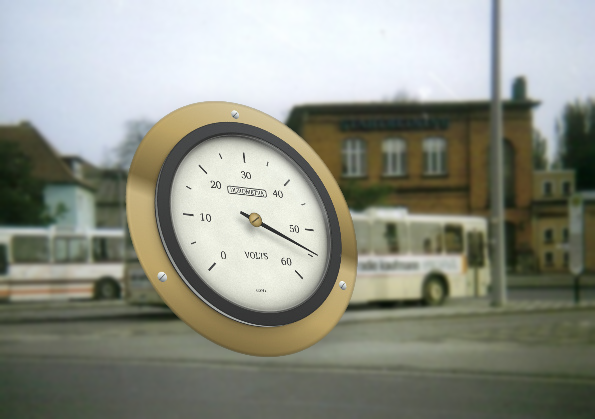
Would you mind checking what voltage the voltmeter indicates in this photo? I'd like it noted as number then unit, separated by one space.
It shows 55 V
